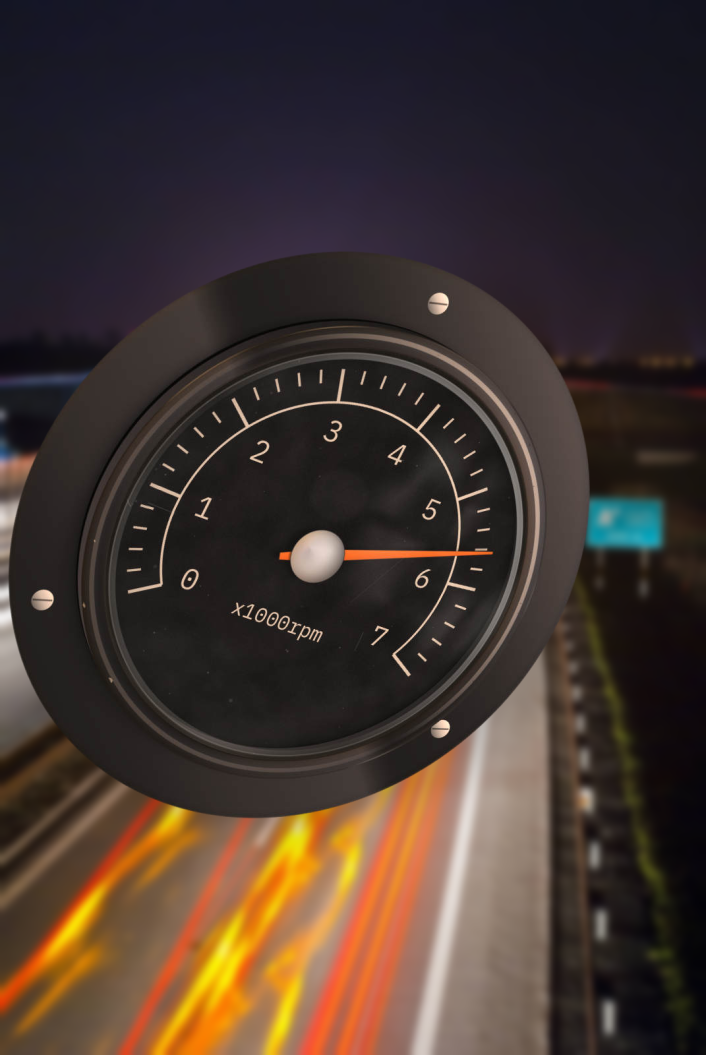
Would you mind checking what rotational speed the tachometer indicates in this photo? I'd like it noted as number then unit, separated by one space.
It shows 5600 rpm
